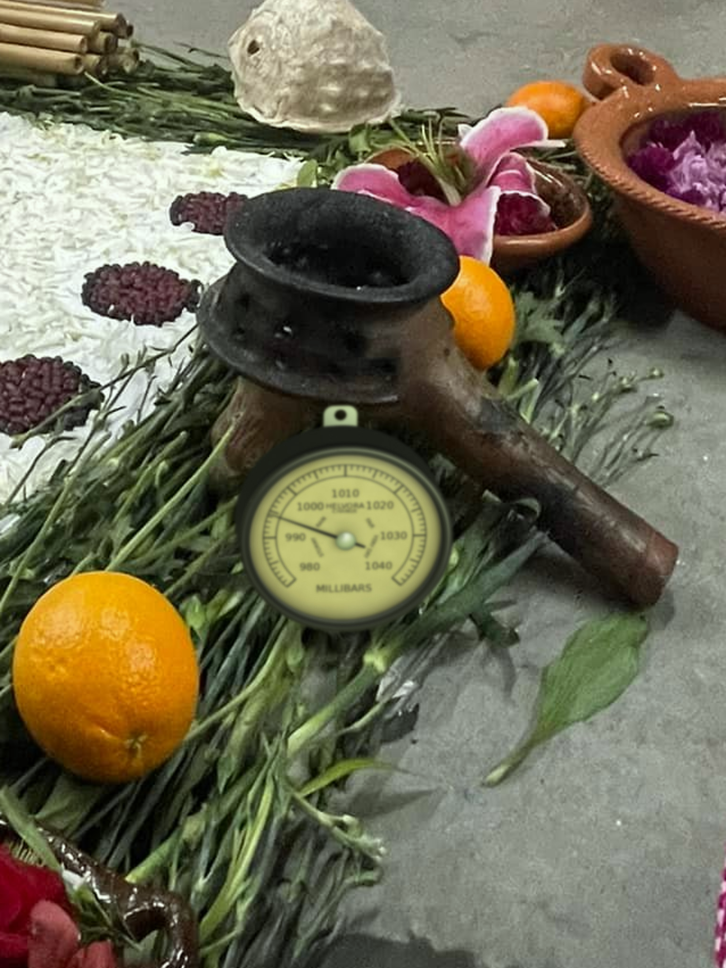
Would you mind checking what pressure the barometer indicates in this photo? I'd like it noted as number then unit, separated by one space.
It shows 995 mbar
